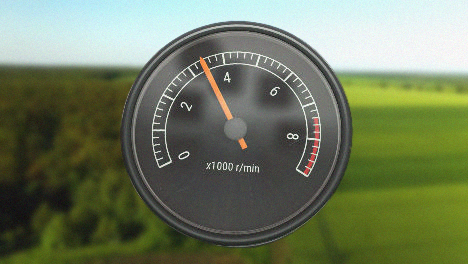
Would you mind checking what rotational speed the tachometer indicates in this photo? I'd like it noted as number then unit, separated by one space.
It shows 3400 rpm
